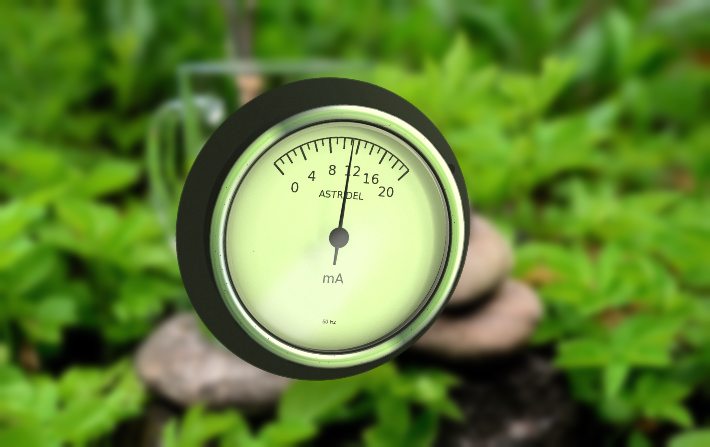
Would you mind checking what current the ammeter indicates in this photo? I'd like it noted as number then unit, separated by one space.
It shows 11 mA
